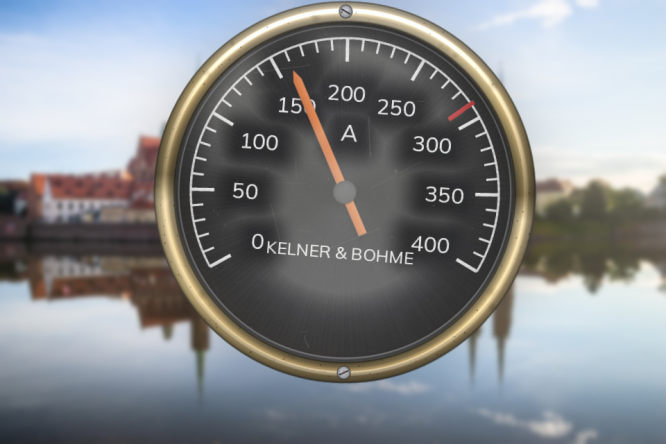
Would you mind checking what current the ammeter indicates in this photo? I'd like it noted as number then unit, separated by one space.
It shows 160 A
